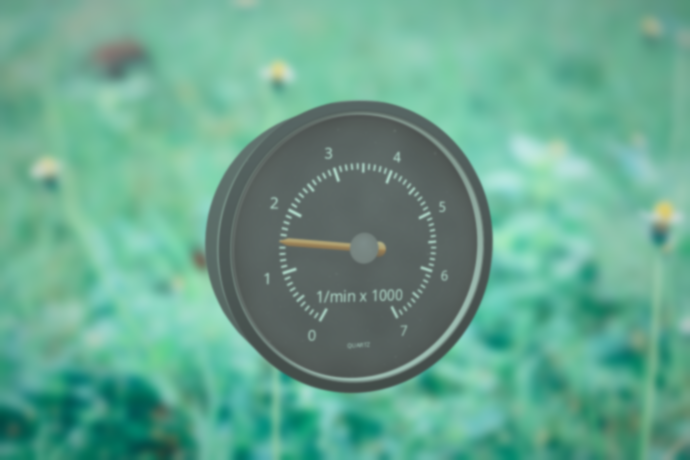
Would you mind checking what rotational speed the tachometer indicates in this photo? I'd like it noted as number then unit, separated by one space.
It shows 1500 rpm
